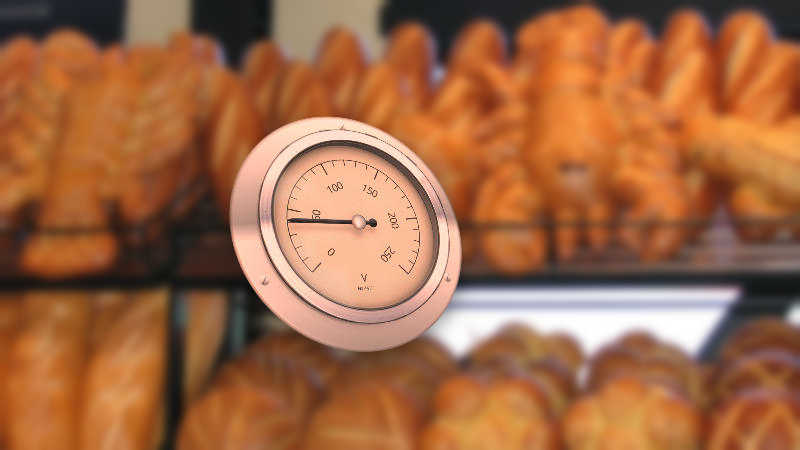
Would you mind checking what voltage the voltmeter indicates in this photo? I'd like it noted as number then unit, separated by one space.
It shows 40 V
